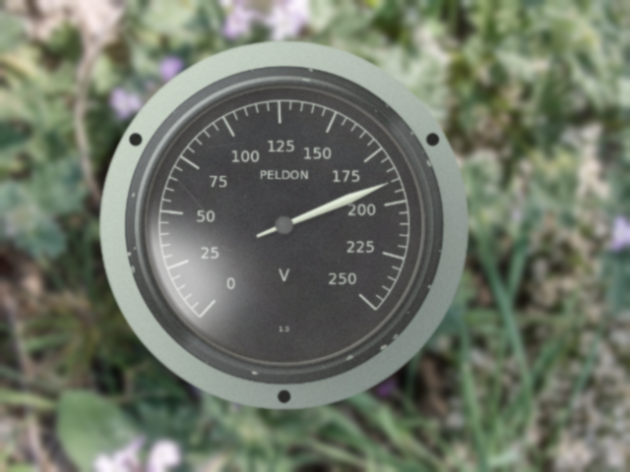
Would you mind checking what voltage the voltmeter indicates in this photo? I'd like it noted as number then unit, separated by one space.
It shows 190 V
